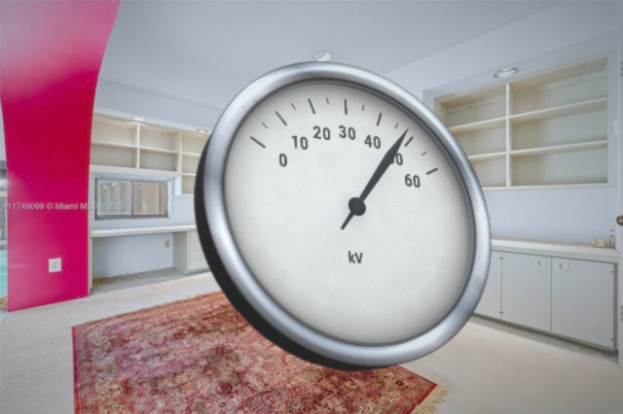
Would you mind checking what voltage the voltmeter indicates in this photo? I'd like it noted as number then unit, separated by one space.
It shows 47.5 kV
